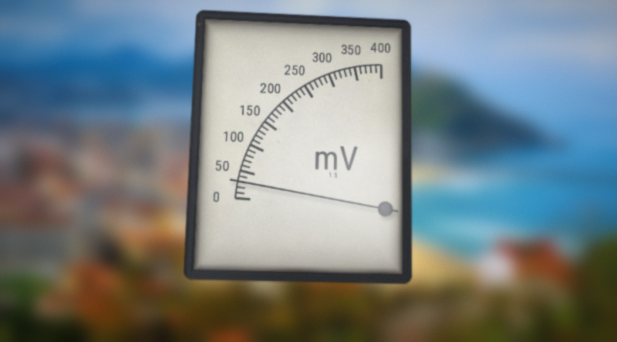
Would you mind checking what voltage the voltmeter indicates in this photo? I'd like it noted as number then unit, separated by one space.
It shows 30 mV
